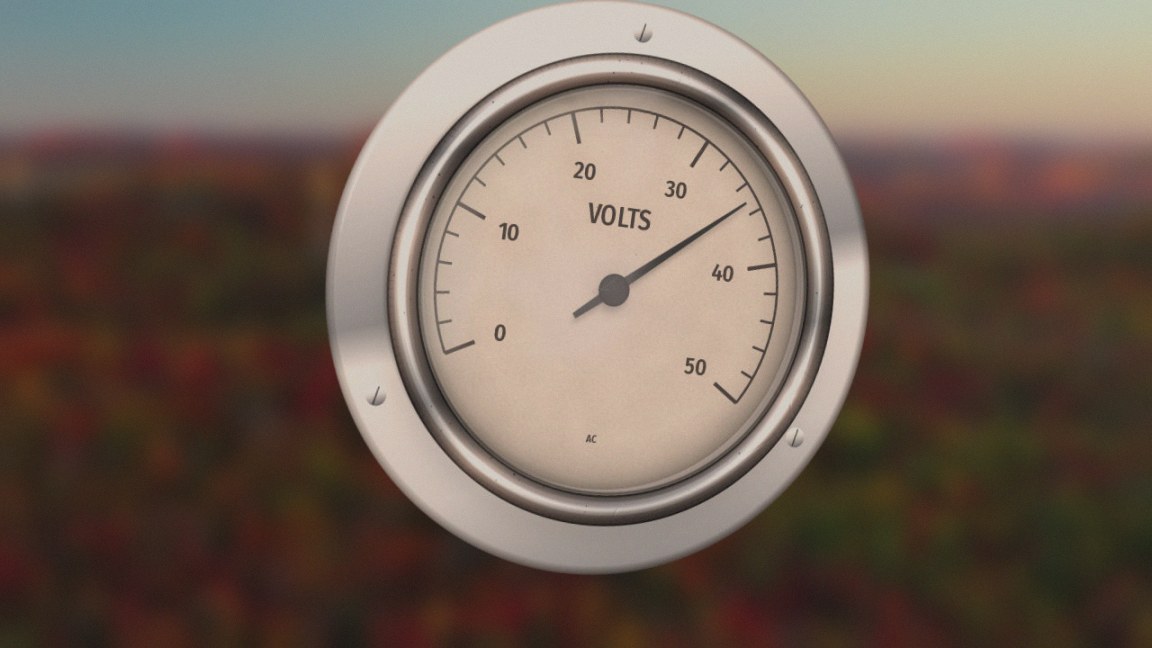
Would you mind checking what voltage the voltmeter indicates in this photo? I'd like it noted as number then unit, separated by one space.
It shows 35 V
